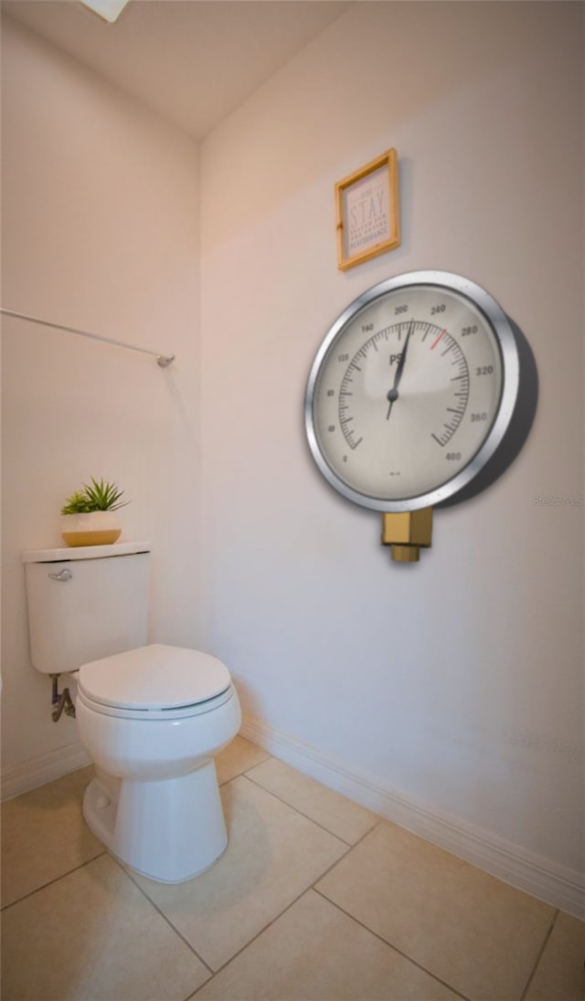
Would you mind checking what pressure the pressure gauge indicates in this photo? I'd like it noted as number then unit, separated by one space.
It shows 220 psi
